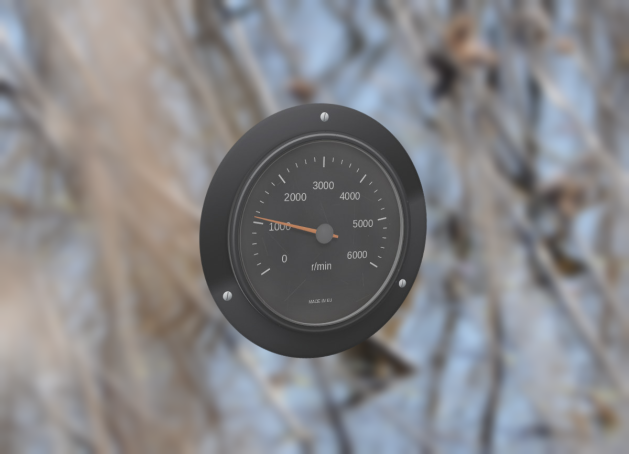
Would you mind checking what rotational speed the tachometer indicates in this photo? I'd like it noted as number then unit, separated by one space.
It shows 1100 rpm
